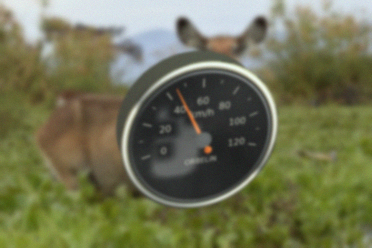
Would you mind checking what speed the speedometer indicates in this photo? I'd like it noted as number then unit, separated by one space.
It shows 45 km/h
